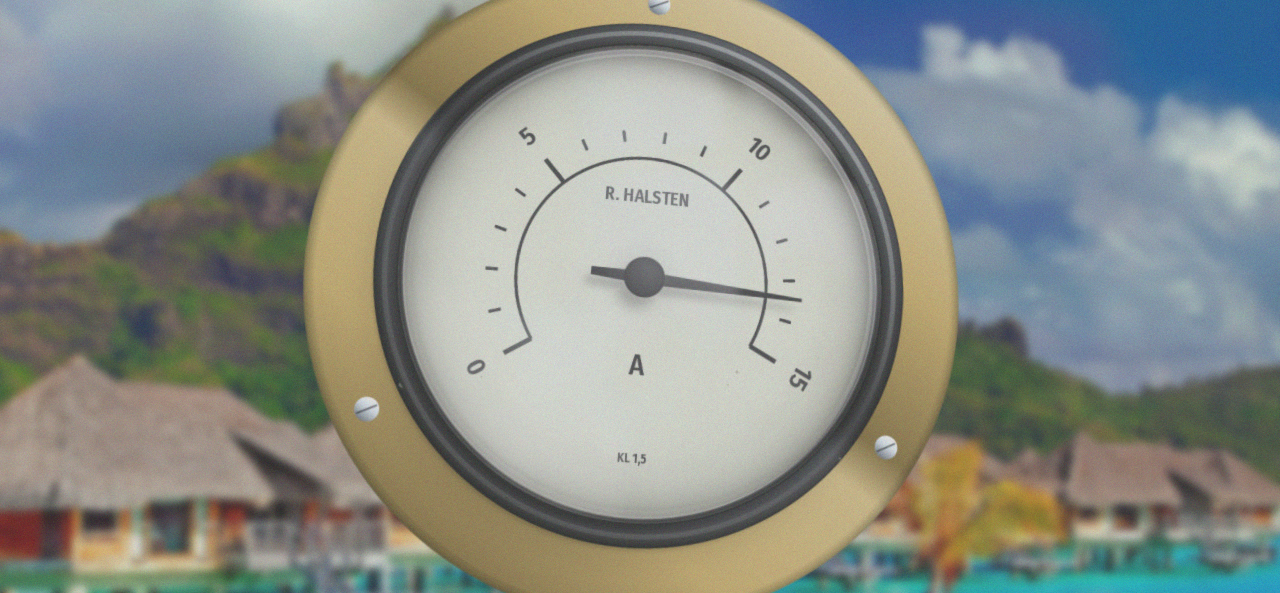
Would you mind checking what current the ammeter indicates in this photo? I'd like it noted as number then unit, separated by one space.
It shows 13.5 A
